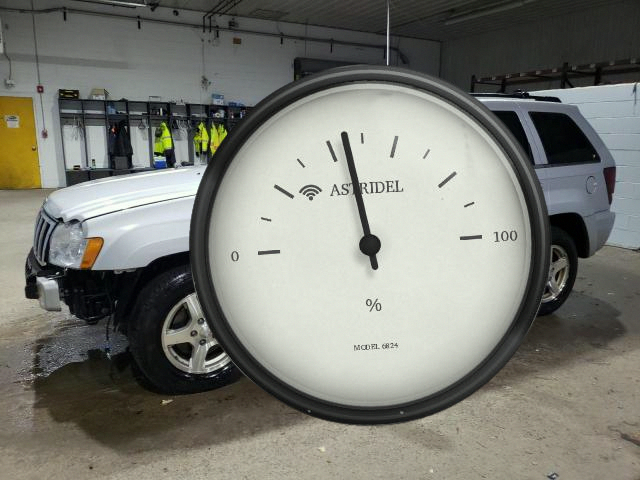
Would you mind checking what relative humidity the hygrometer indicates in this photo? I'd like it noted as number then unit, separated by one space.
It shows 45 %
